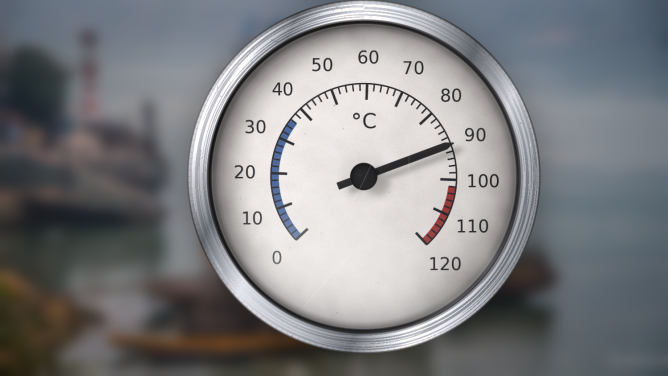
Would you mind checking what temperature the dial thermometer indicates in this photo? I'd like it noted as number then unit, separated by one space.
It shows 90 °C
